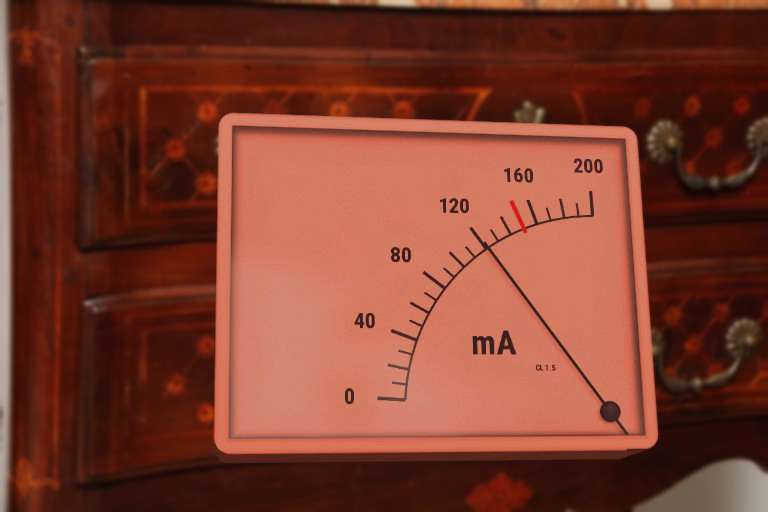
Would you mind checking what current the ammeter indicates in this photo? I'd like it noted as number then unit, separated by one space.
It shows 120 mA
